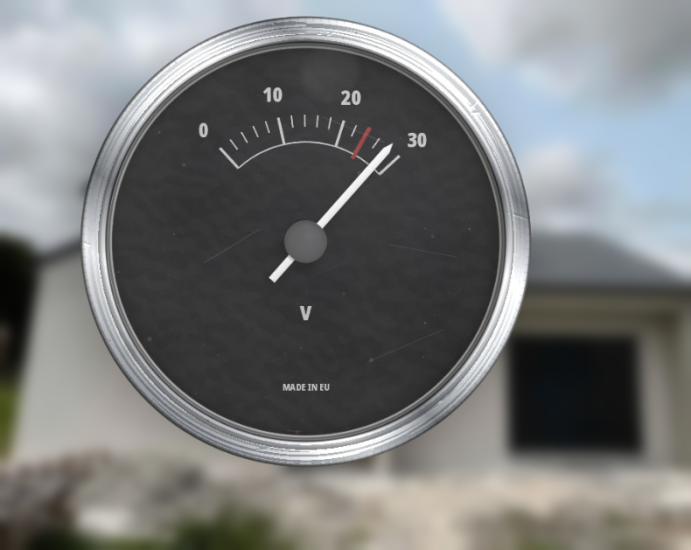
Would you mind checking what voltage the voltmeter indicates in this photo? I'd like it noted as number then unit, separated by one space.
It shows 28 V
